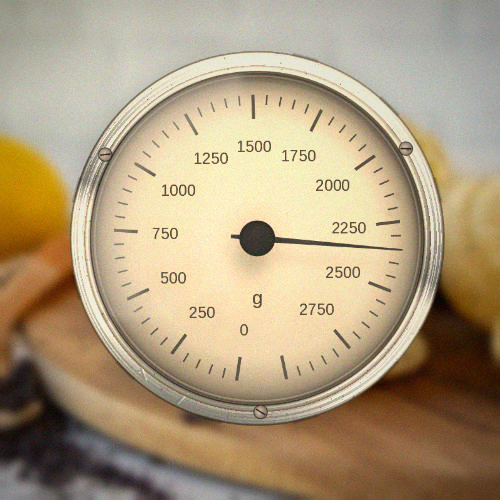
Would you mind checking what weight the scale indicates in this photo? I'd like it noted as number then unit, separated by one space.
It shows 2350 g
